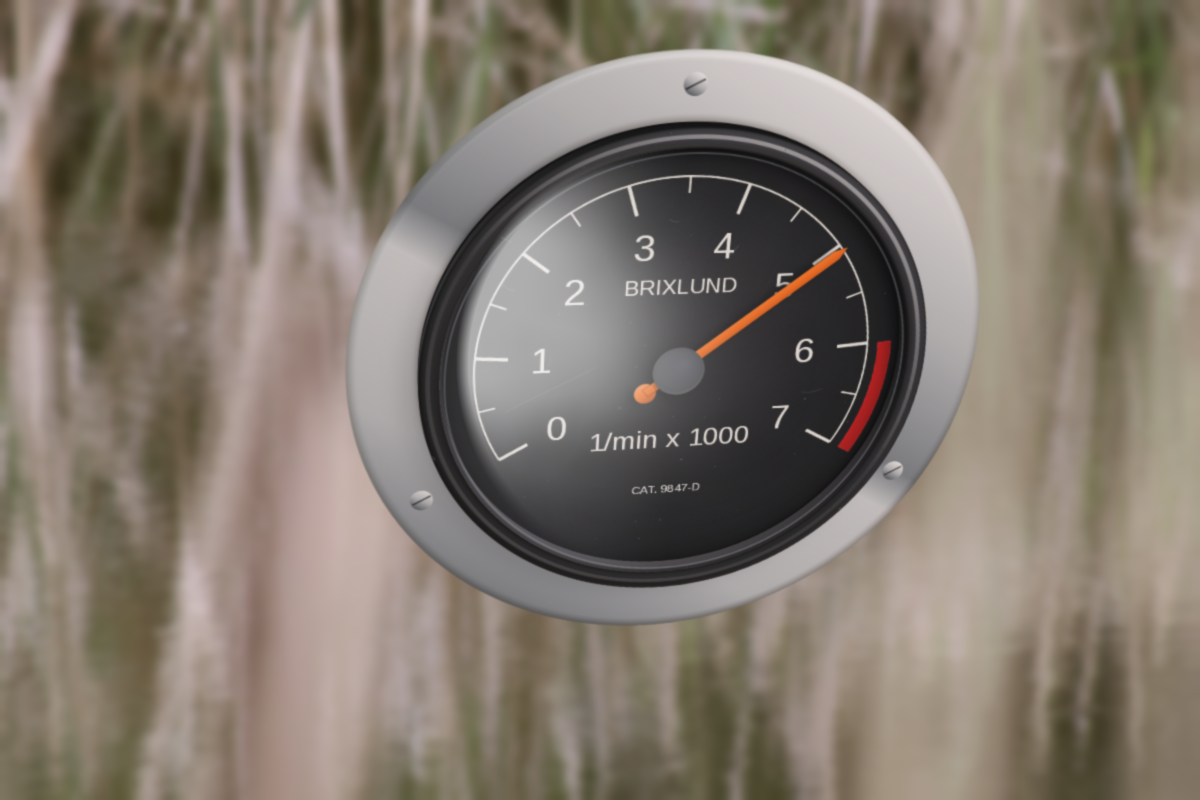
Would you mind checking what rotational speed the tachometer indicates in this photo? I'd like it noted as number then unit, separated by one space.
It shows 5000 rpm
